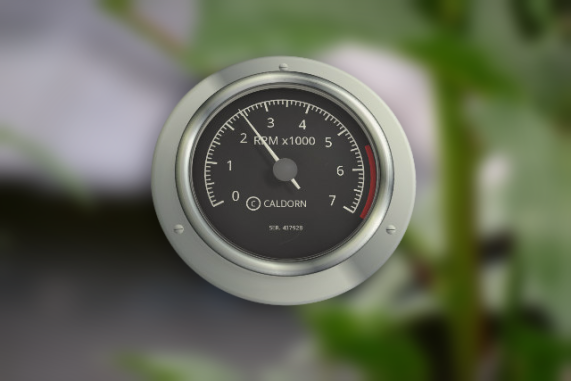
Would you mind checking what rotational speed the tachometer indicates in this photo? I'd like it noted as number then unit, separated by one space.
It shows 2400 rpm
